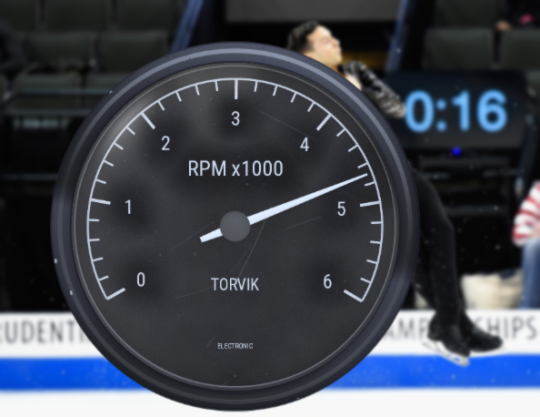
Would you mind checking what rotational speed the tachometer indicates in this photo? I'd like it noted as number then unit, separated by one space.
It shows 4700 rpm
